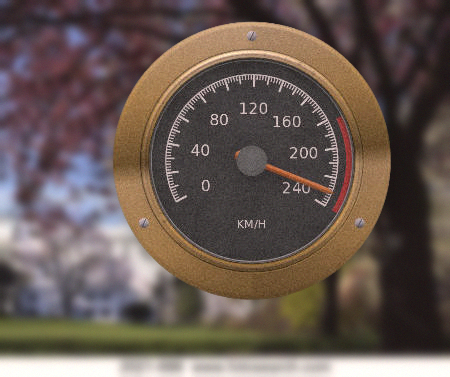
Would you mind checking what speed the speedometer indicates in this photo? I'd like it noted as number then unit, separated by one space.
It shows 230 km/h
